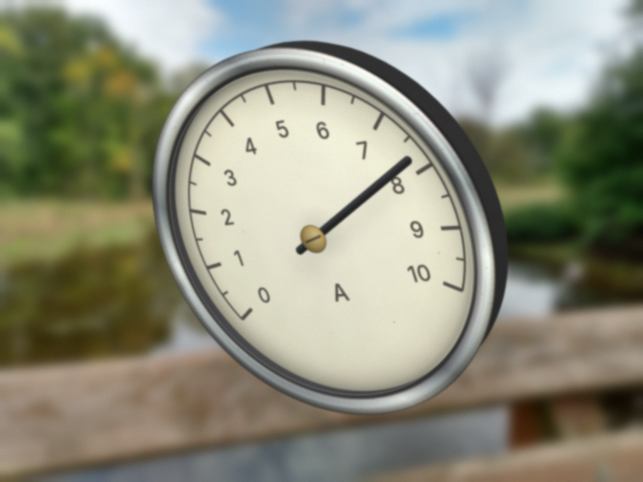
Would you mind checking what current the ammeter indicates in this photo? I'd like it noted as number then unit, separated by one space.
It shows 7.75 A
